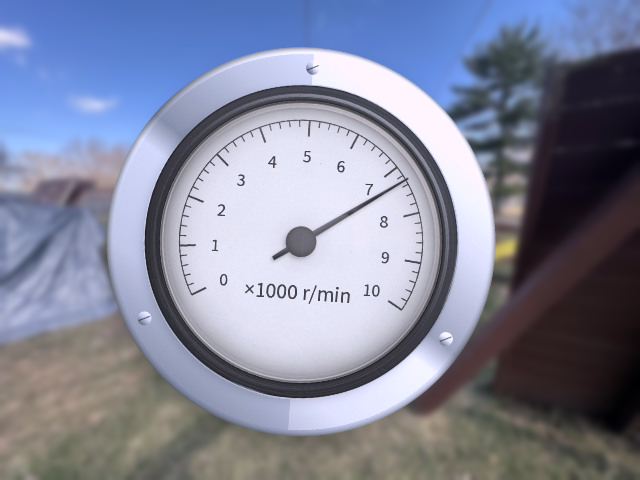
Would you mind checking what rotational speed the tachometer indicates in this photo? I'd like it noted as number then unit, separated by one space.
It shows 7300 rpm
